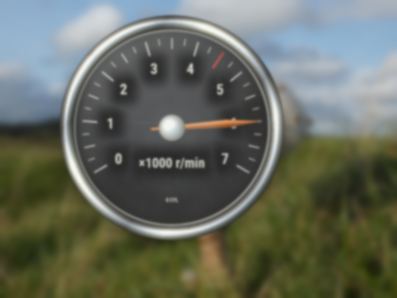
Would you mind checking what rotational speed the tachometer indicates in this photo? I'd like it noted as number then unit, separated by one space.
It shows 6000 rpm
